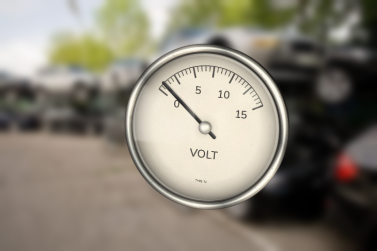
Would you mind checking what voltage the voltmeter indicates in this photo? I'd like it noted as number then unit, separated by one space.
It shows 1 V
